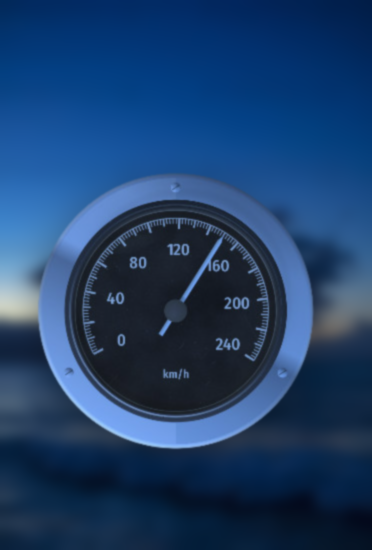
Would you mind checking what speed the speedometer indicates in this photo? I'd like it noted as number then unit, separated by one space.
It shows 150 km/h
